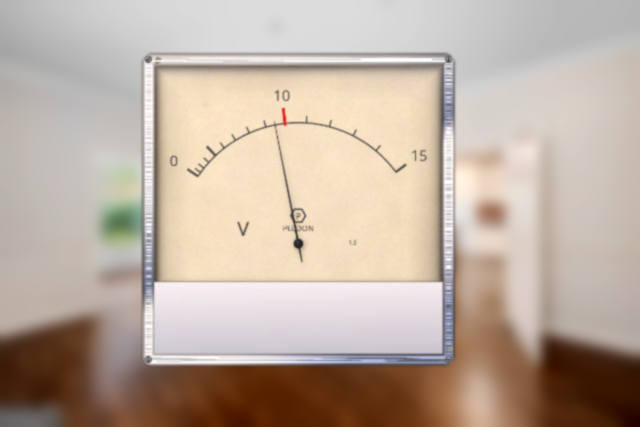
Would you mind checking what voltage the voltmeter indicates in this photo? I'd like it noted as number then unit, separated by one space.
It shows 9.5 V
